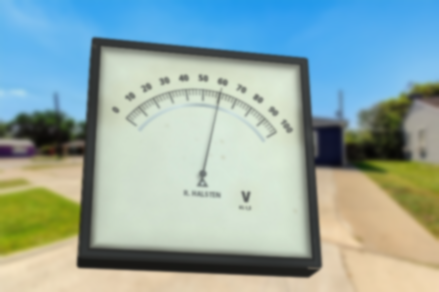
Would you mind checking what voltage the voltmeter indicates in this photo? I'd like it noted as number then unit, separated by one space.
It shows 60 V
